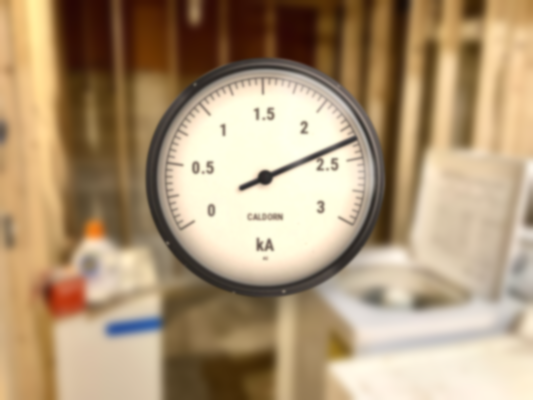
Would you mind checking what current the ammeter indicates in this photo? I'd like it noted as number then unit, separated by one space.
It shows 2.35 kA
